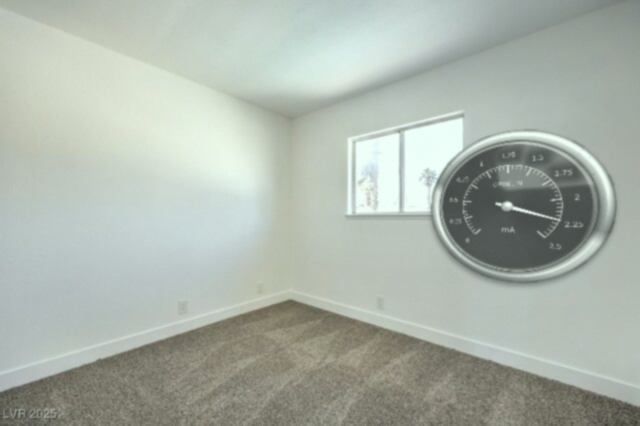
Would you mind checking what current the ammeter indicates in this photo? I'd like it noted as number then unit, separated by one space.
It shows 2.25 mA
